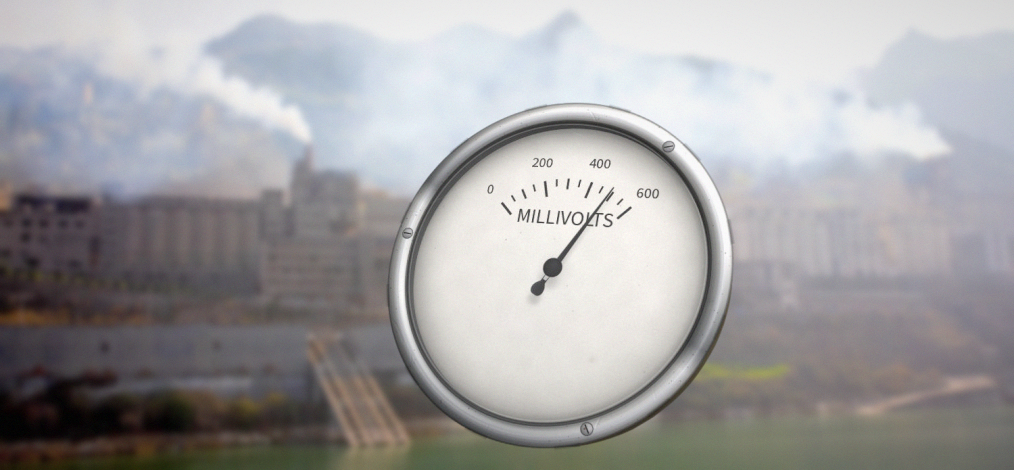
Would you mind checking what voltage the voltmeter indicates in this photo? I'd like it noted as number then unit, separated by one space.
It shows 500 mV
